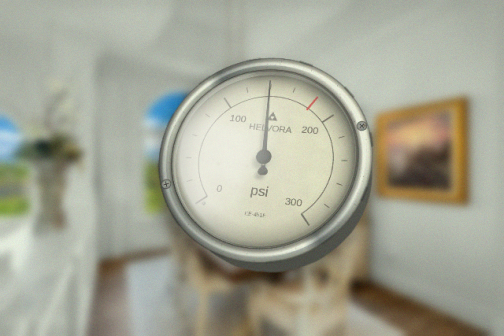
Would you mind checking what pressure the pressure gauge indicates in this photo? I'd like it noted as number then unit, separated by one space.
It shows 140 psi
